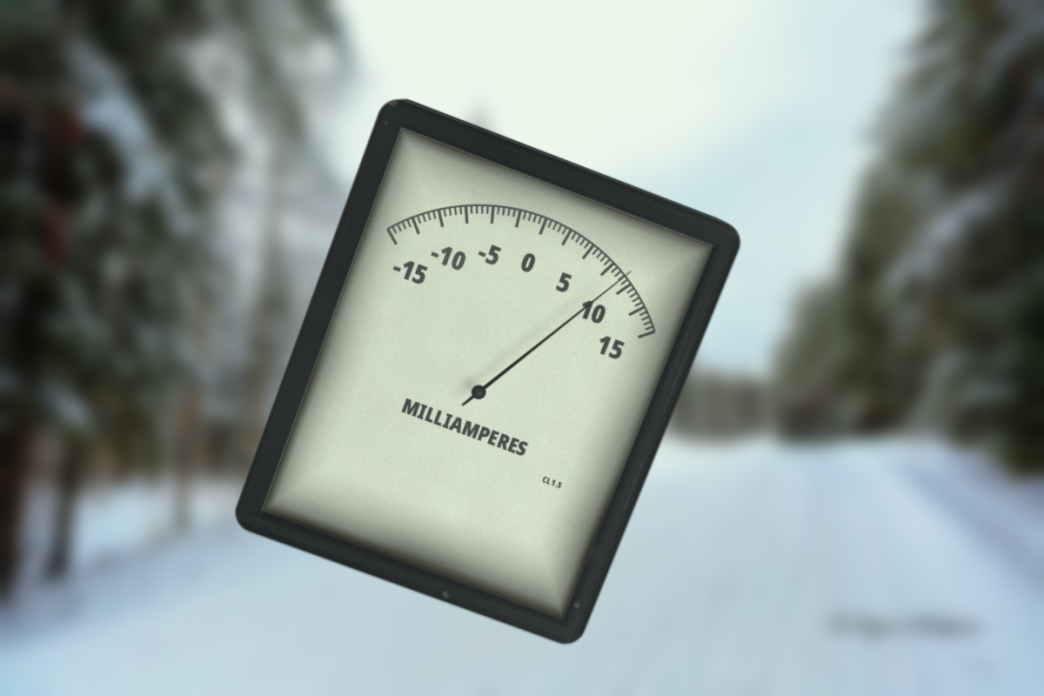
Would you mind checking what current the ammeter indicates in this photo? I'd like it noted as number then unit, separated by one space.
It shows 9 mA
